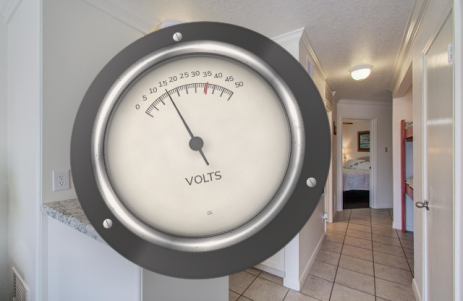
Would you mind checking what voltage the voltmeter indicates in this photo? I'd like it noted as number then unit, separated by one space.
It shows 15 V
